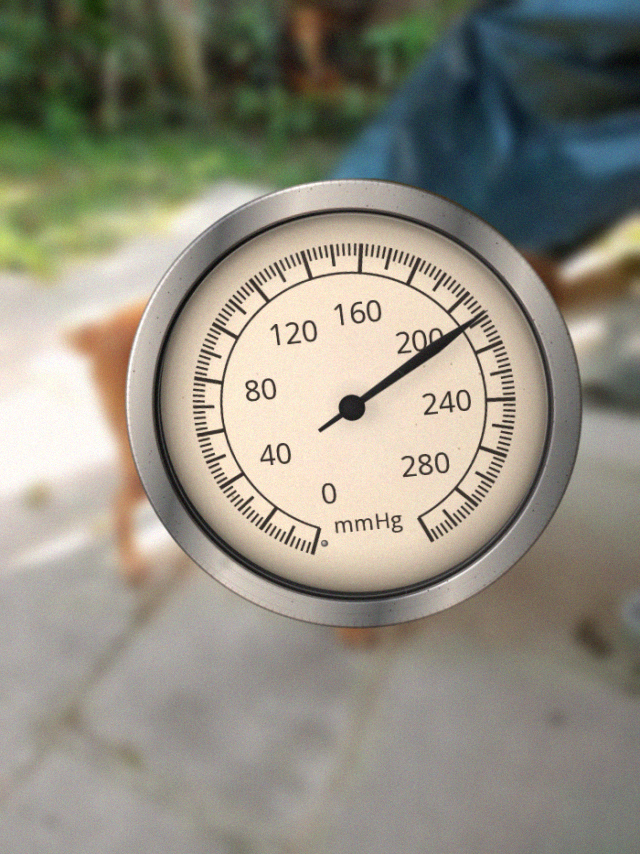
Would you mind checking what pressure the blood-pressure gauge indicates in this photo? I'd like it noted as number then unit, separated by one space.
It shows 208 mmHg
